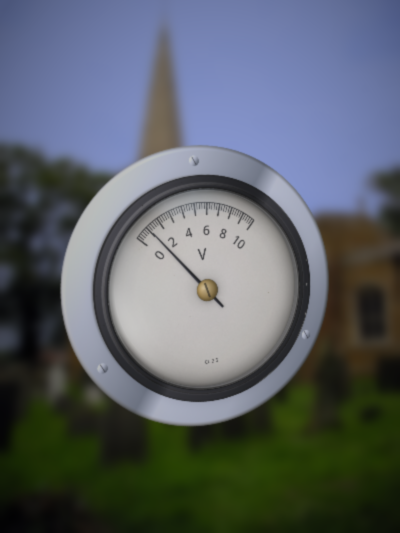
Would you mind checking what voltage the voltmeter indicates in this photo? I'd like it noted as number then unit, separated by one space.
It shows 1 V
